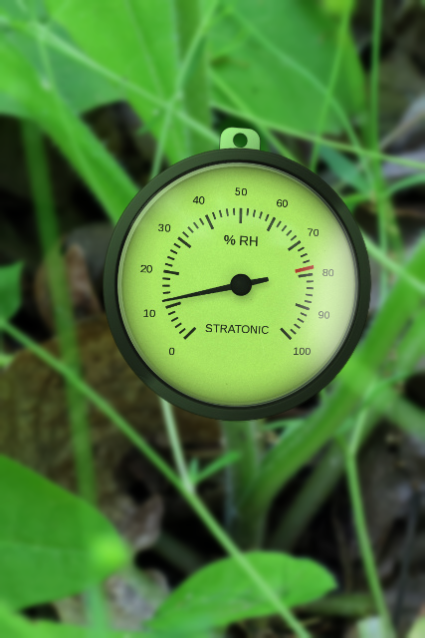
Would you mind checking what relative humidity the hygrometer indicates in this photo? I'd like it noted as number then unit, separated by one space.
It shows 12 %
